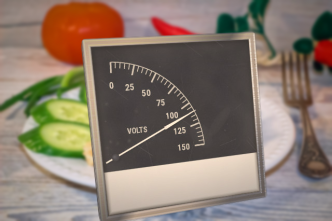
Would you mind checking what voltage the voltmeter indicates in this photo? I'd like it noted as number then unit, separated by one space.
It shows 110 V
